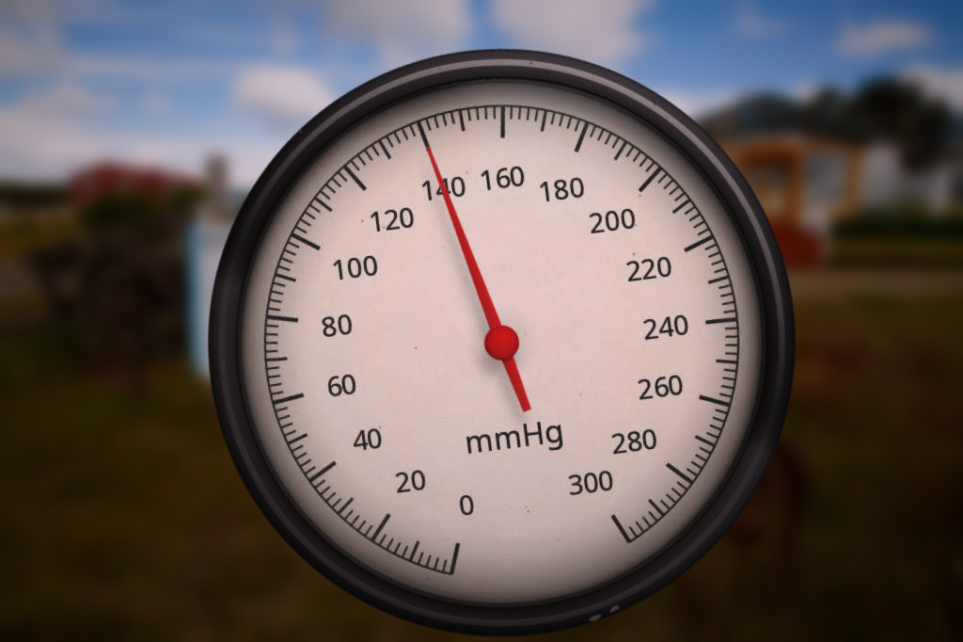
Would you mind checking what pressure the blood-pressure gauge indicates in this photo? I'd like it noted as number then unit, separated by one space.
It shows 140 mmHg
